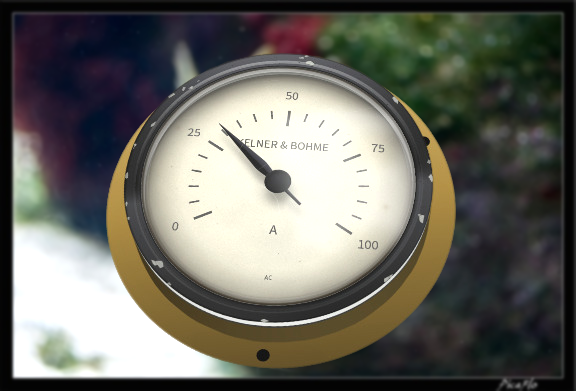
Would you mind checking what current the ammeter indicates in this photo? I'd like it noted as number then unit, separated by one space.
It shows 30 A
